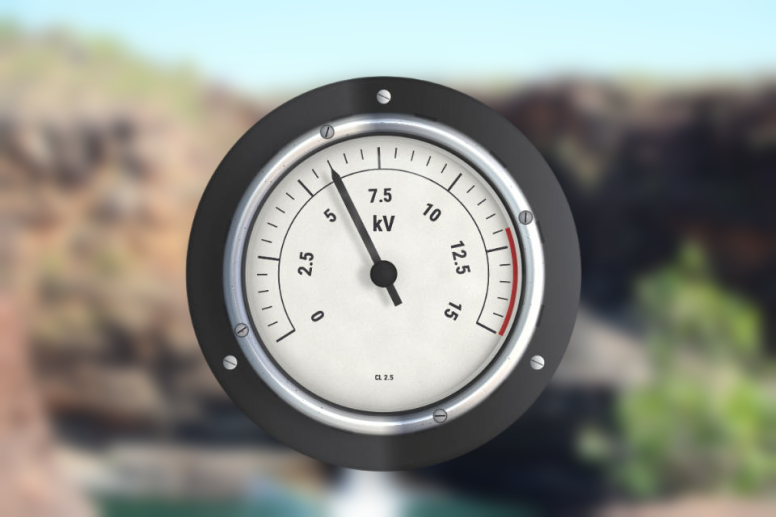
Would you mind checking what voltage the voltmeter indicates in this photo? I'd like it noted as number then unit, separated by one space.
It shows 6 kV
